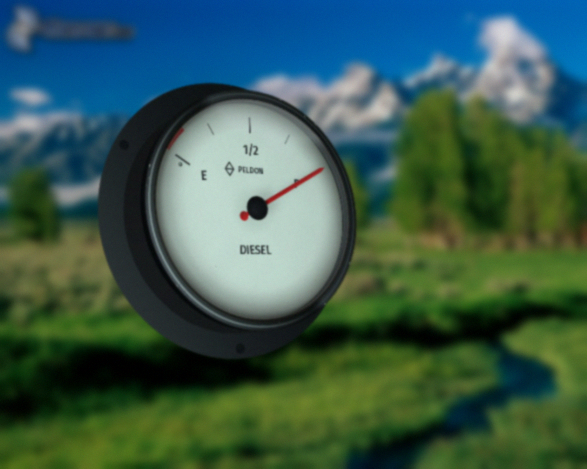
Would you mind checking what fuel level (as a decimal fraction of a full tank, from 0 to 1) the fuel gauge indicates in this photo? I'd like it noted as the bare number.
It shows 1
